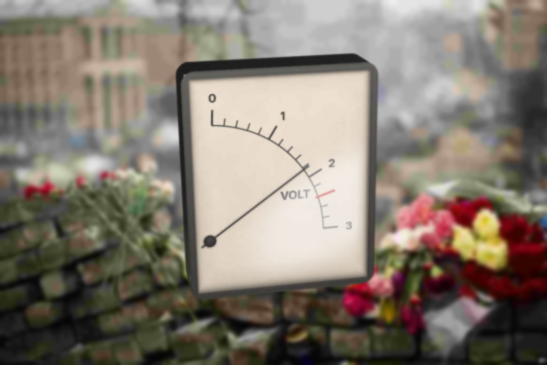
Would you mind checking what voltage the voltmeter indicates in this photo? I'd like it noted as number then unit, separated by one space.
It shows 1.8 V
